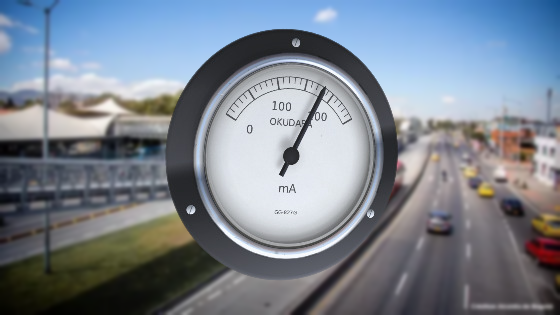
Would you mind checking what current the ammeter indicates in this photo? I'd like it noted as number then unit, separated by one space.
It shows 180 mA
